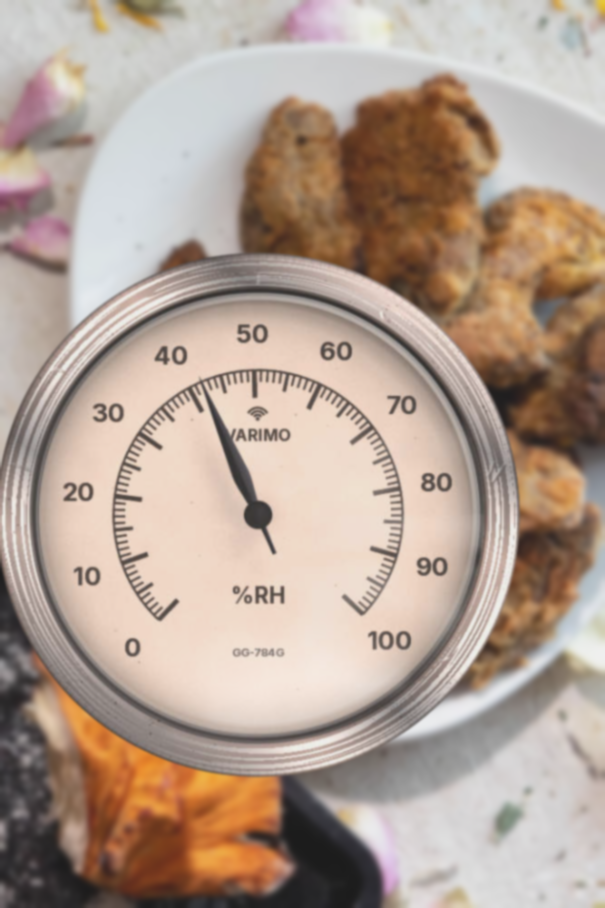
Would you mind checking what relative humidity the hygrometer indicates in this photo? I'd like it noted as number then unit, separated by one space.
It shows 42 %
